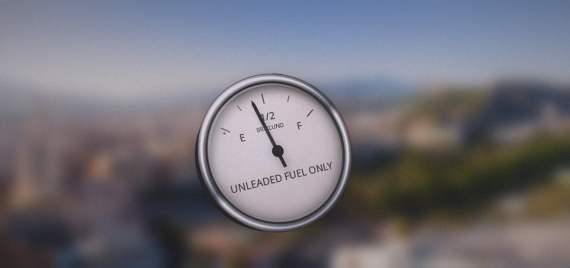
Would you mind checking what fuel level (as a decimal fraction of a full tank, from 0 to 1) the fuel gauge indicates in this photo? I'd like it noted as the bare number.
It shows 0.375
